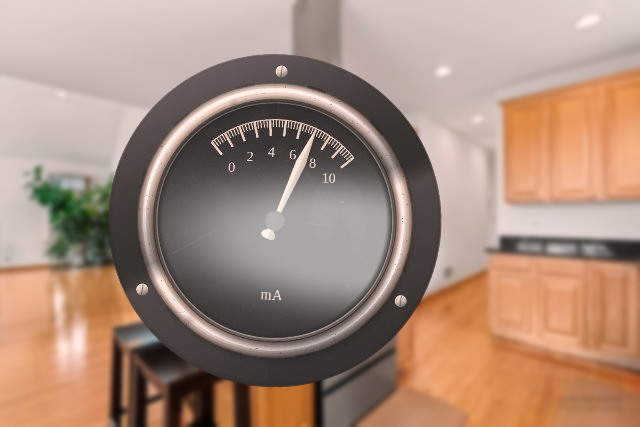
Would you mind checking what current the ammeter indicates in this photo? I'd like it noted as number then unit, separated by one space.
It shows 7 mA
